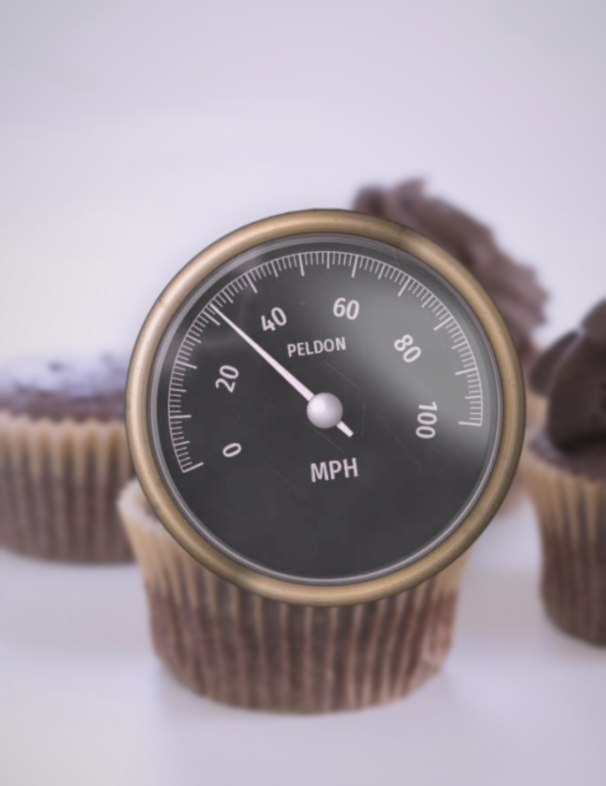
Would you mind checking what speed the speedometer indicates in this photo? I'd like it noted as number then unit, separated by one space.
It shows 32 mph
